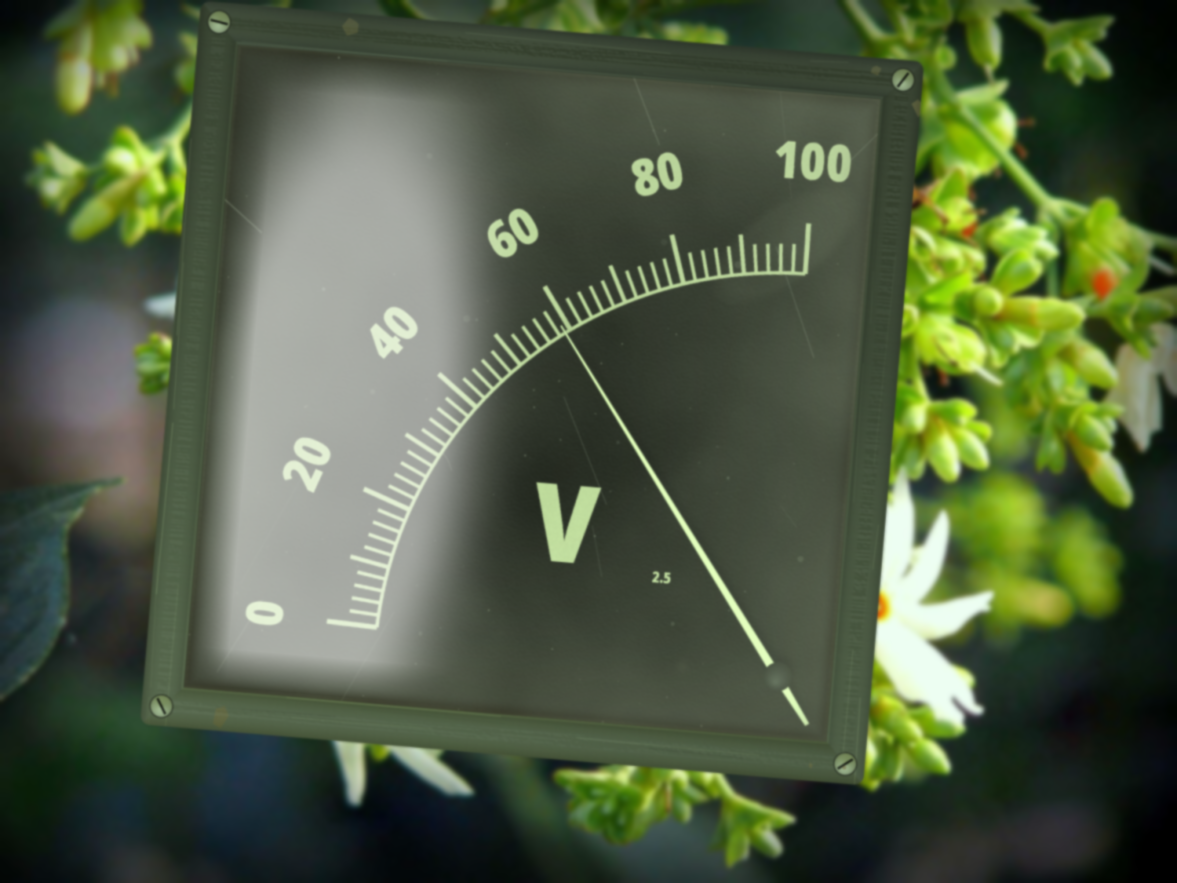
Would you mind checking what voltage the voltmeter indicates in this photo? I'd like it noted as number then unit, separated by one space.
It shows 59 V
